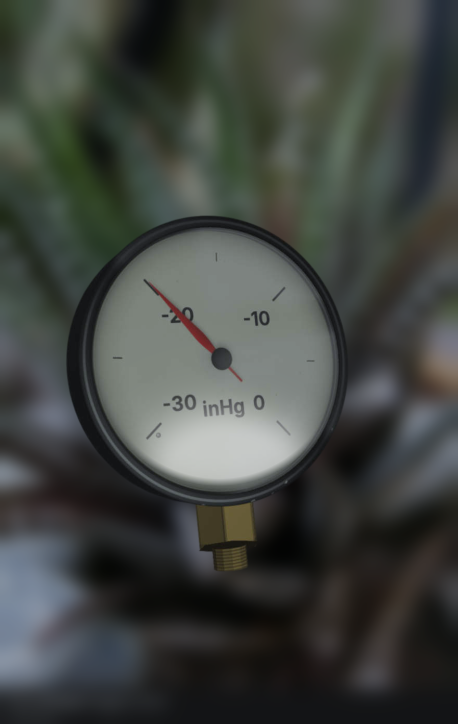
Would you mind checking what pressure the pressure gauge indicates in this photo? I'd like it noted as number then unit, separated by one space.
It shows -20 inHg
